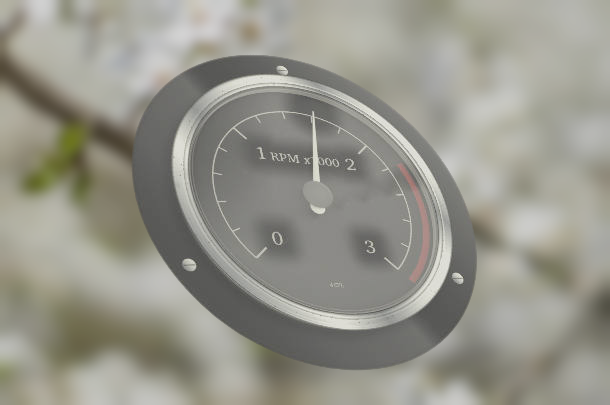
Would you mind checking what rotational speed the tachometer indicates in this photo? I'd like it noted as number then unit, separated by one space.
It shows 1600 rpm
